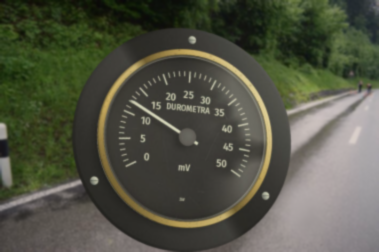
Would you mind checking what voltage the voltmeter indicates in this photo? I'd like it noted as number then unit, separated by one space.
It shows 12 mV
